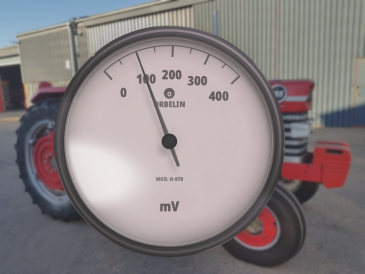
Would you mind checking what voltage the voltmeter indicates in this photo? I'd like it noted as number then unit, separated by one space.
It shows 100 mV
